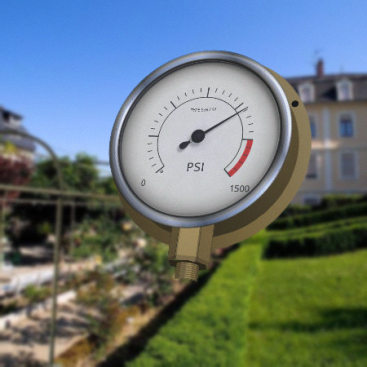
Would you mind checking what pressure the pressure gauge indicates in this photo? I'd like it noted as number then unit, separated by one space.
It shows 1050 psi
